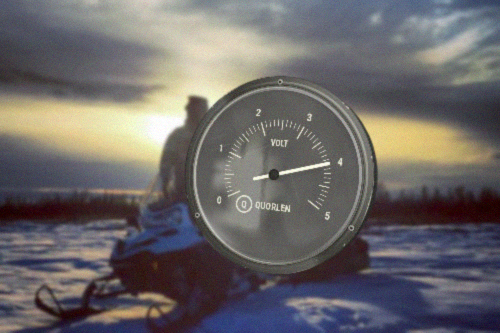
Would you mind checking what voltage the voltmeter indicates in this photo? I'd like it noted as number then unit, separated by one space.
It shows 4 V
